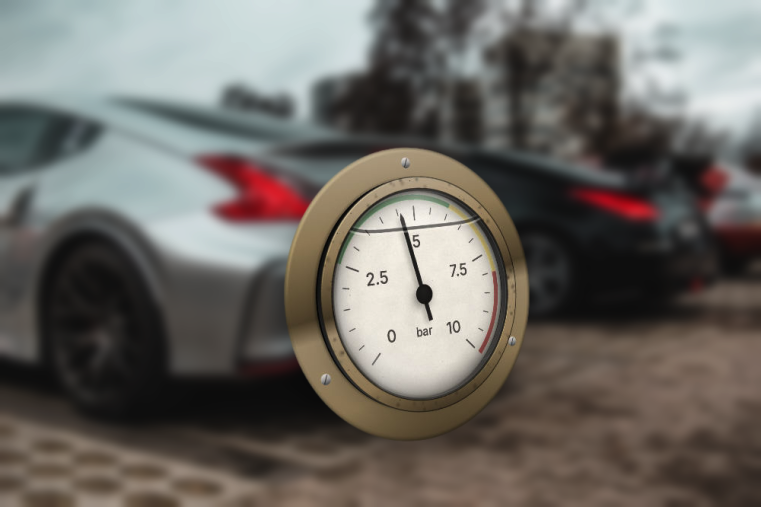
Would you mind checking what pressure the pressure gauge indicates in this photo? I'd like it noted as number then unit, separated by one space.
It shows 4.5 bar
